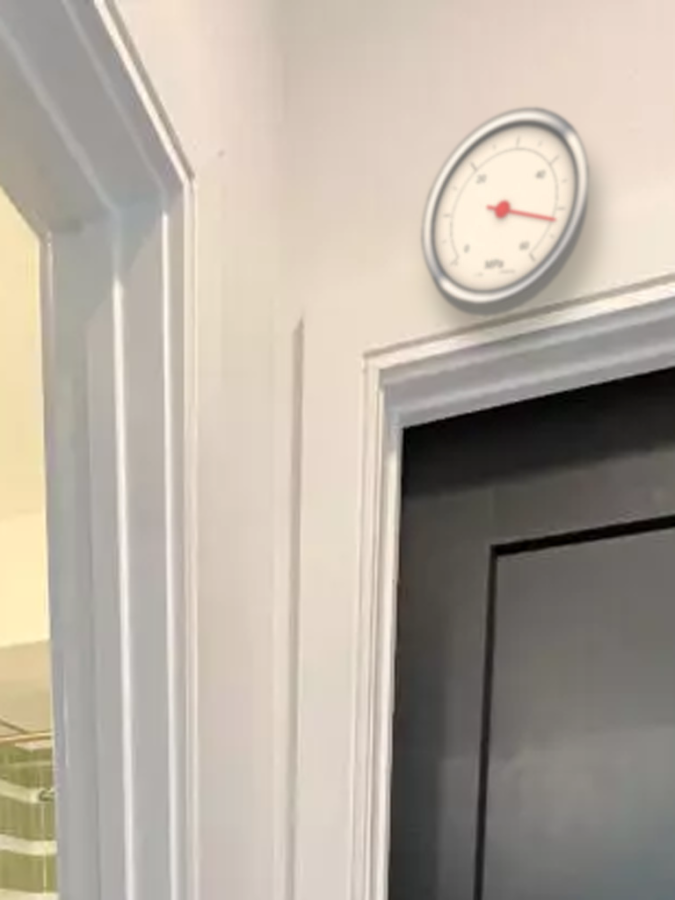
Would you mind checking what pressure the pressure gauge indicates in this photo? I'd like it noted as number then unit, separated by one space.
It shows 52.5 MPa
